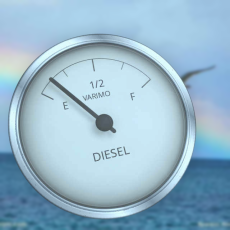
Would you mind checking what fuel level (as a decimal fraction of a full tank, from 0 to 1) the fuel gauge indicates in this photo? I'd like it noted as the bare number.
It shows 0.125
